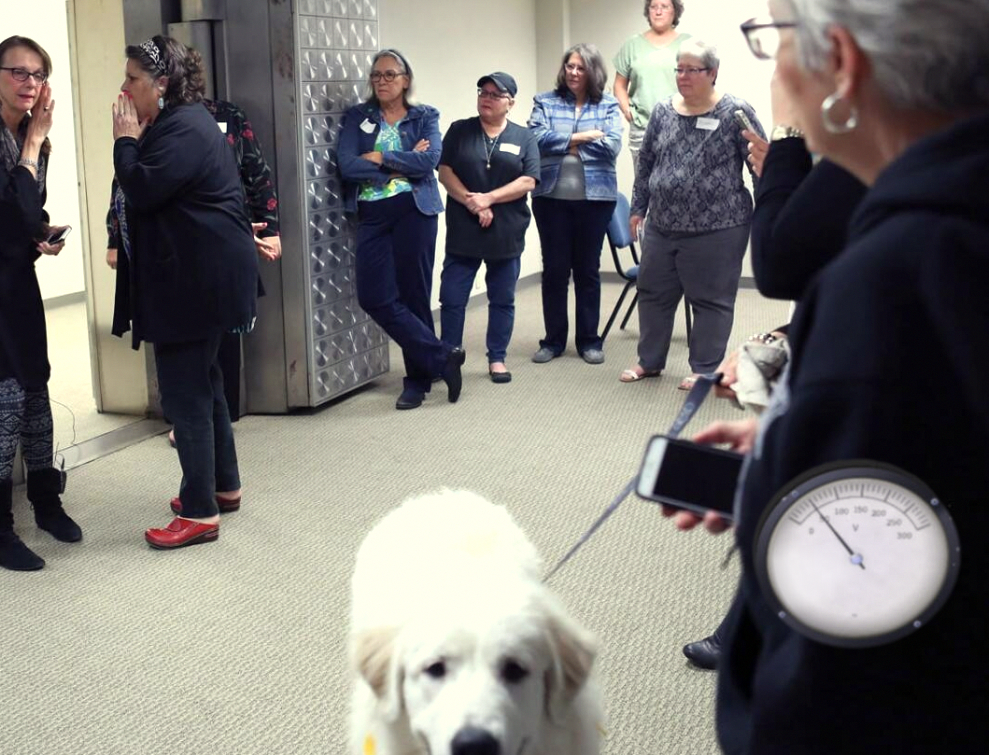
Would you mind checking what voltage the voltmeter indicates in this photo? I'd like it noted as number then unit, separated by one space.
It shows 50 V
